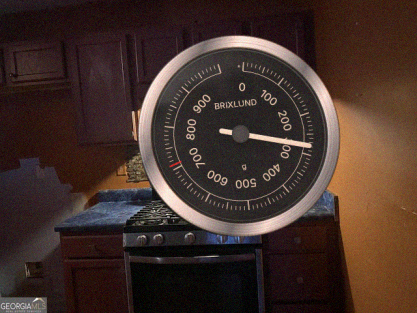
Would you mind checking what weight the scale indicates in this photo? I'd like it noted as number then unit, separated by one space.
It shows 280 g
